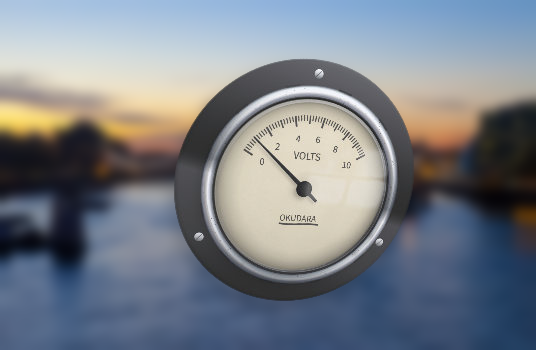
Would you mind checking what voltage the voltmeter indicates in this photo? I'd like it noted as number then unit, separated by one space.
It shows 1 V
